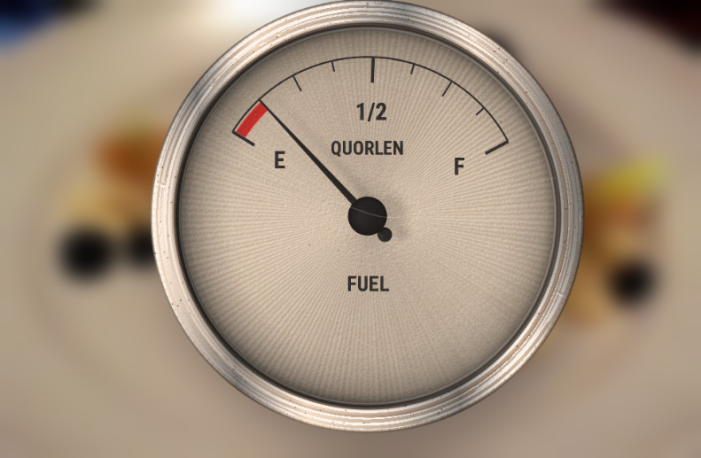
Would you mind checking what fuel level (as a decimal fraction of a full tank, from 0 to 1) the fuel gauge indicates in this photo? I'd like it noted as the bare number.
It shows 0.125
